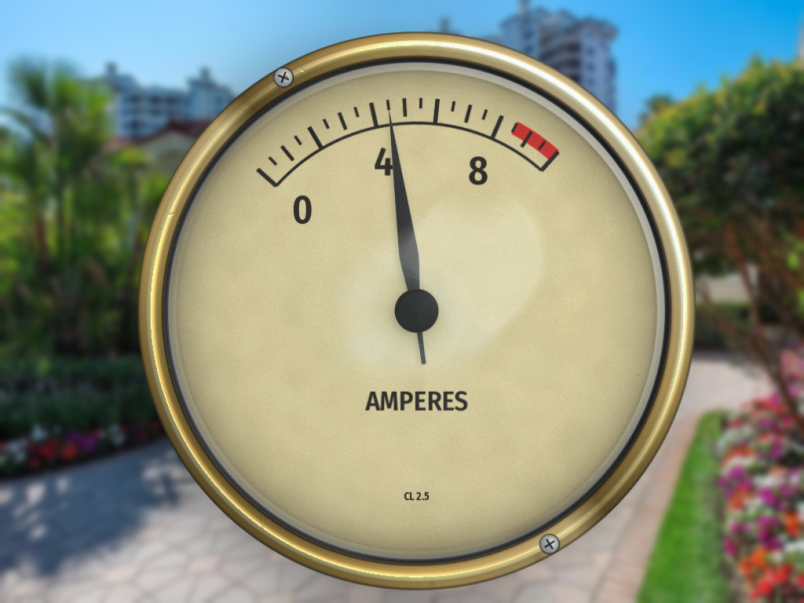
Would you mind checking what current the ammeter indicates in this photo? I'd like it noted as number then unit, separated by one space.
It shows 4.5 A
